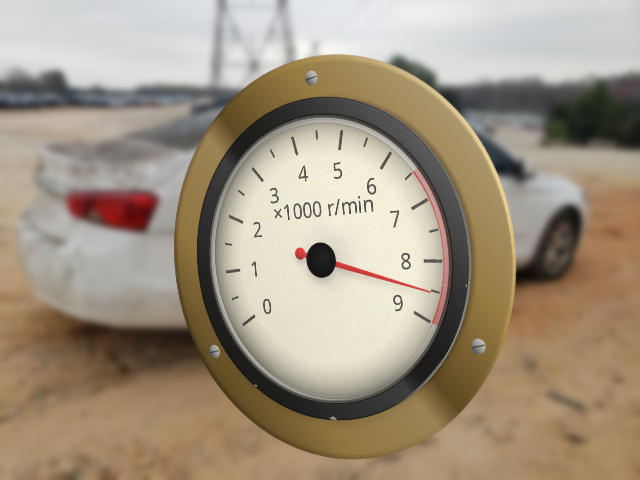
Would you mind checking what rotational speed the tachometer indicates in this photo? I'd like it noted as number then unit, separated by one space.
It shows 8500 rpm
